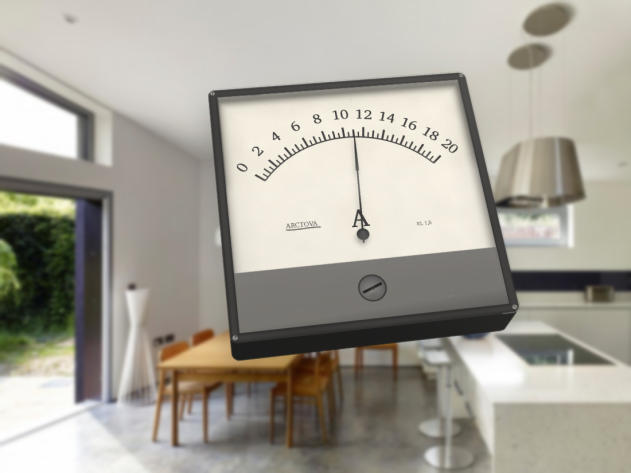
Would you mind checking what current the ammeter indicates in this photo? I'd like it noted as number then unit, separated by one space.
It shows 11 A
